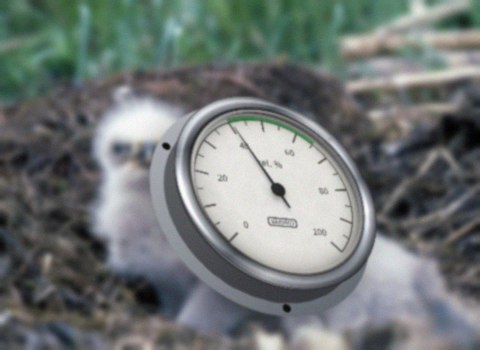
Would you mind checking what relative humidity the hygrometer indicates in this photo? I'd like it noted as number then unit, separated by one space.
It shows 40 %
